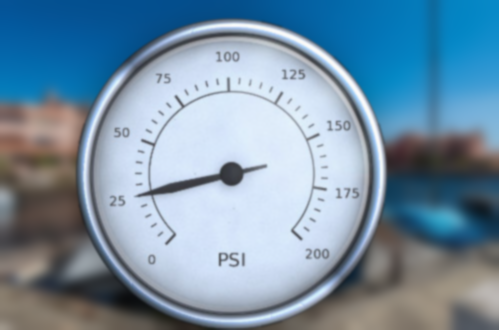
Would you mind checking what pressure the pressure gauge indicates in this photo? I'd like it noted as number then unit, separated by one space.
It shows 25 psi
